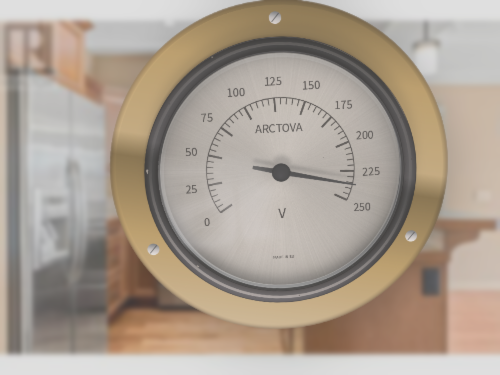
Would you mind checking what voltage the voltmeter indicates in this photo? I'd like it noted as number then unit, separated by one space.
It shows 235 V
